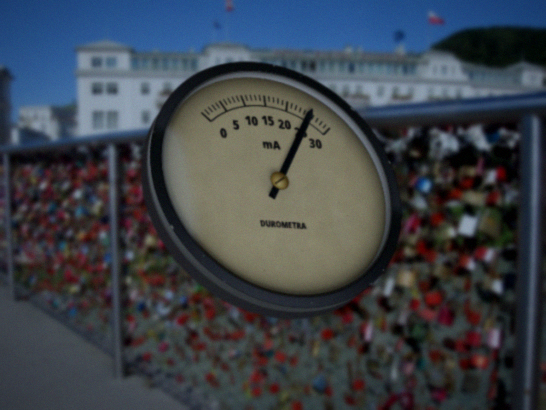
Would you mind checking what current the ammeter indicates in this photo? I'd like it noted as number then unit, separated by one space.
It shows 25 mA
